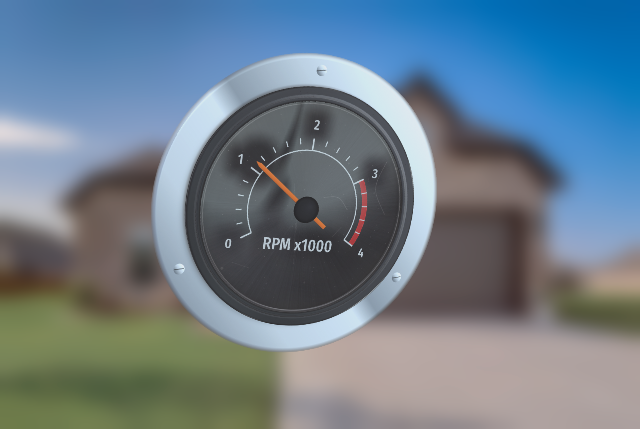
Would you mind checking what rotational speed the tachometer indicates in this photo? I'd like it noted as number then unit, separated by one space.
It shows 1100 rpm
